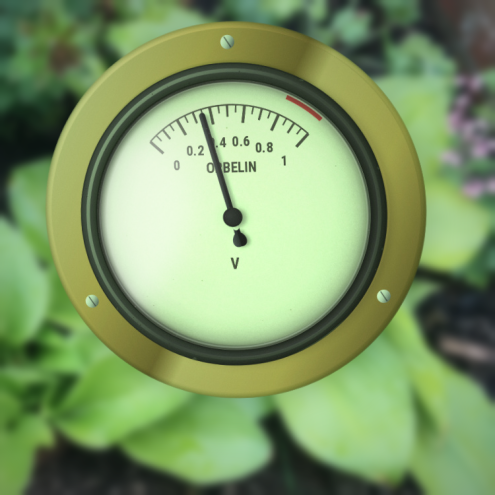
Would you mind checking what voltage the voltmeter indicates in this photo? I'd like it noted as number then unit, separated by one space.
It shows 0.35 V
